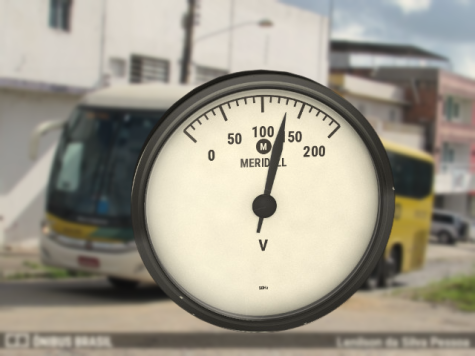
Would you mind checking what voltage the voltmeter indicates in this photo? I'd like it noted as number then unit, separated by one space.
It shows 130 V
